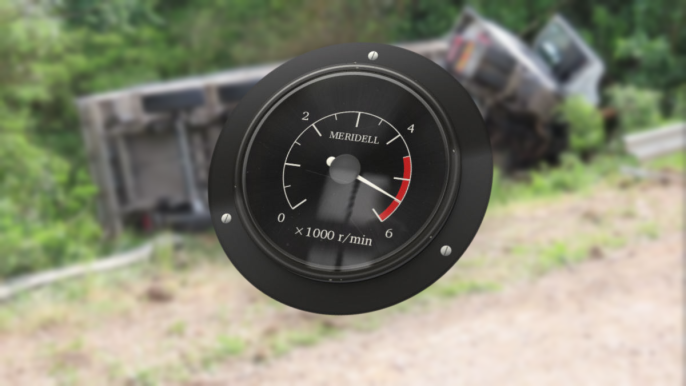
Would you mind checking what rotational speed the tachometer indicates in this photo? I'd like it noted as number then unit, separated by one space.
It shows 5500 rpm
